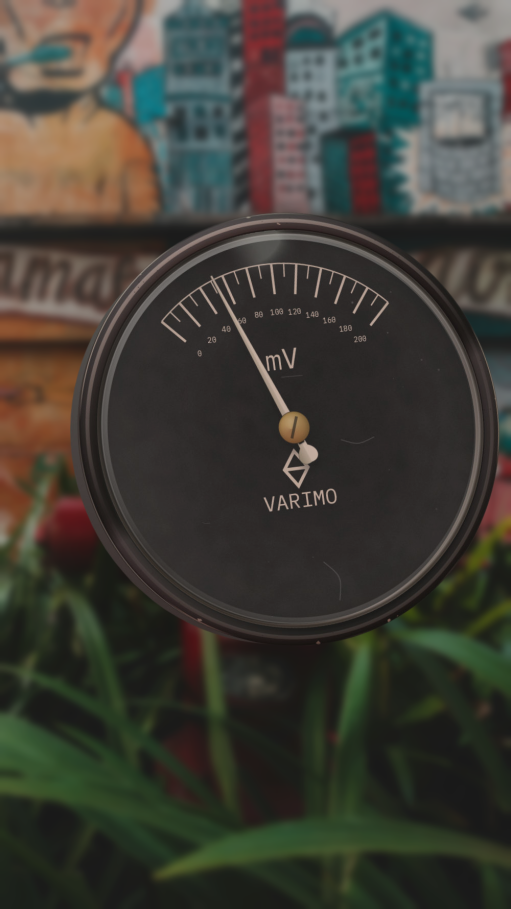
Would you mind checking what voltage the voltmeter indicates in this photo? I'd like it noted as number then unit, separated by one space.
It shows 50 mV
